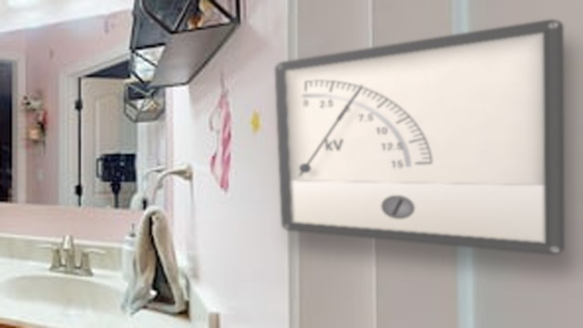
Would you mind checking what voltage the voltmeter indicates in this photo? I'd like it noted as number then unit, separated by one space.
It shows 5 kV
